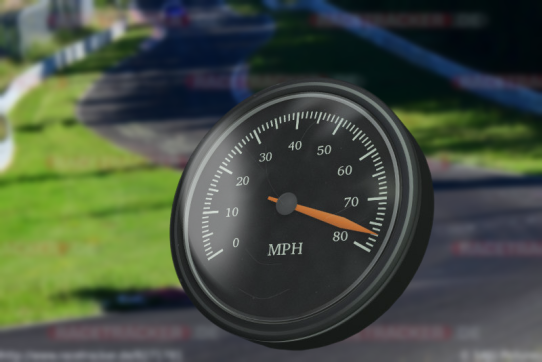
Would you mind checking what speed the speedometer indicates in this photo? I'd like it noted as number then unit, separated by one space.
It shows 77 mph
